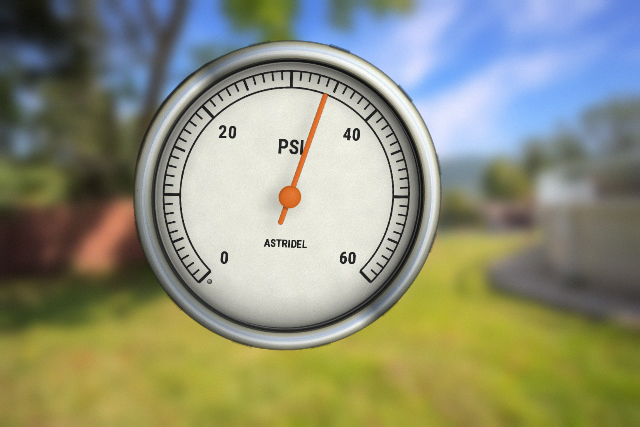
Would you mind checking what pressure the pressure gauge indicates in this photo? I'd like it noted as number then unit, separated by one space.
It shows 34 psi
